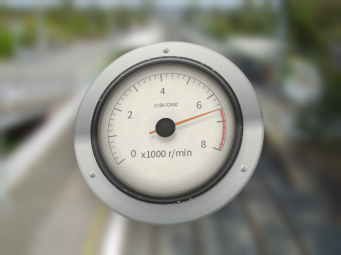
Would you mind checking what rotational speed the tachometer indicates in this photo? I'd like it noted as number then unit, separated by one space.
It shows 6600 rpm
